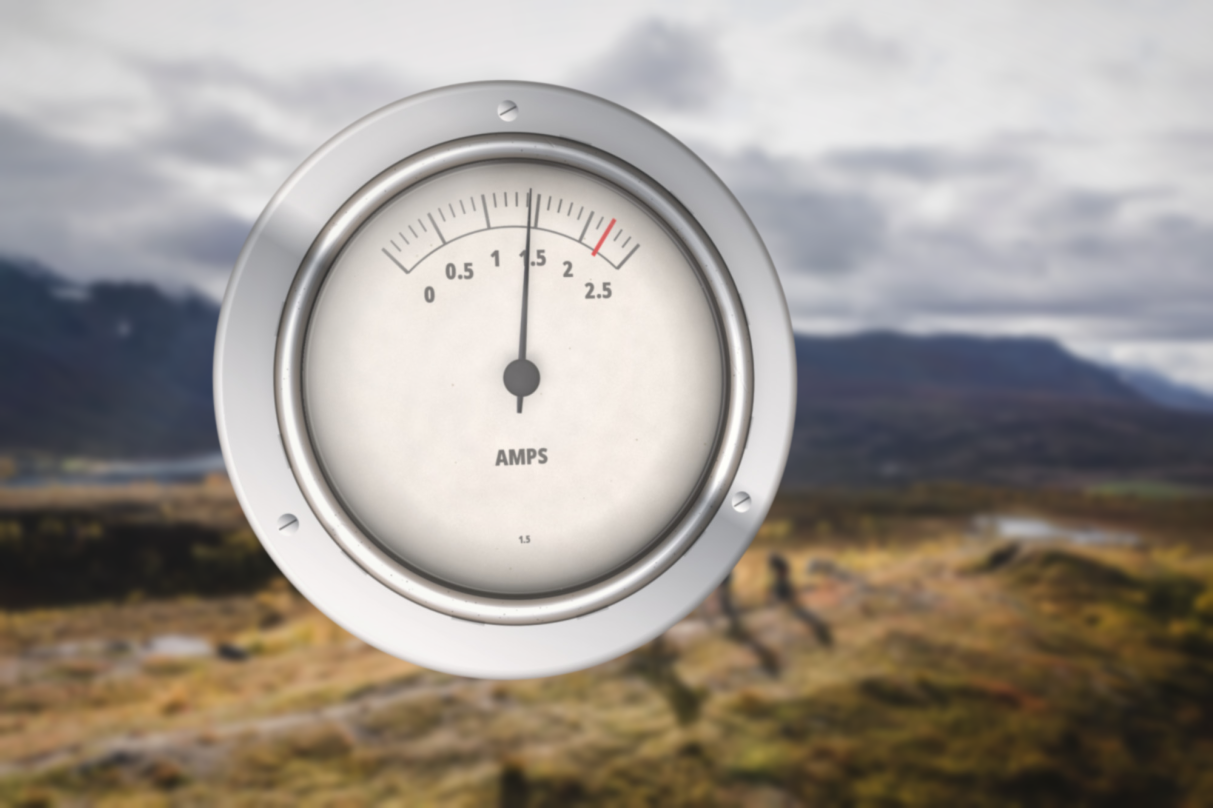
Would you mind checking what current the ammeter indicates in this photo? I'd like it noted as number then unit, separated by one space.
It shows 1.4 A
